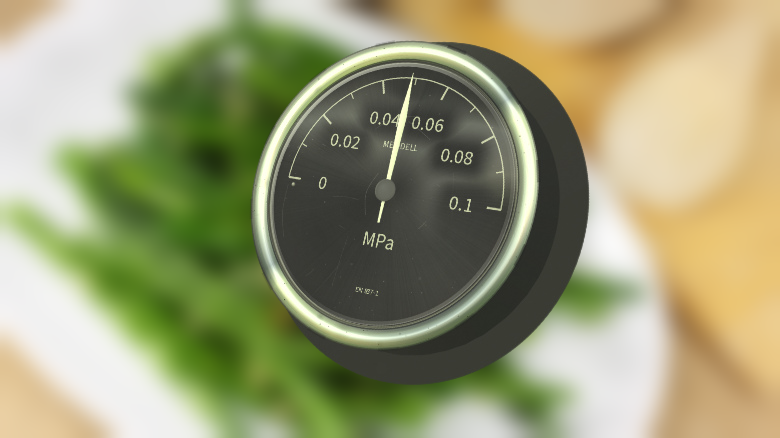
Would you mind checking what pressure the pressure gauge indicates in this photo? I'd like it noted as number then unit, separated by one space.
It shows 0.05 MPa
